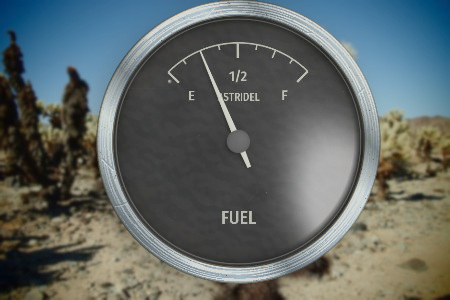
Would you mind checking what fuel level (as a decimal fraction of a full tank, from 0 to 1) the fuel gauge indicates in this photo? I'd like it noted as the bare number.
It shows 0.25
